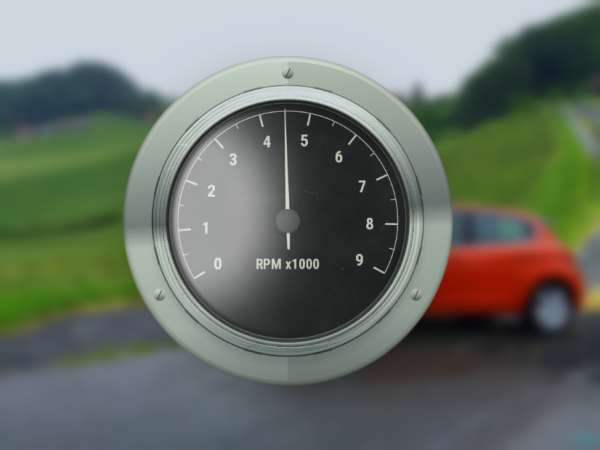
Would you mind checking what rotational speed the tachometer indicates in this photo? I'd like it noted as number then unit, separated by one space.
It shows 4500 rpm
